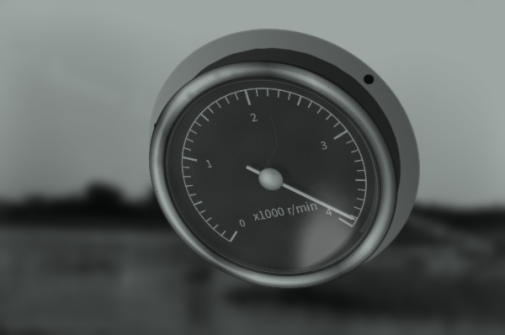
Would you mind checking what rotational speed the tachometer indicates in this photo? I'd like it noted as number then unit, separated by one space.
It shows 3900 rpm
